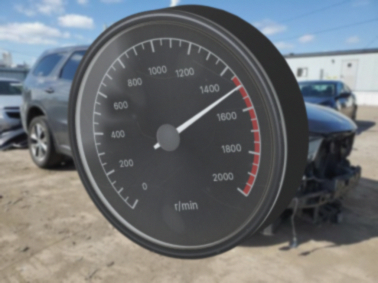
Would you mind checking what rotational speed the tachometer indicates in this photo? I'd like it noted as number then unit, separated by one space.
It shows 1500 rpm
